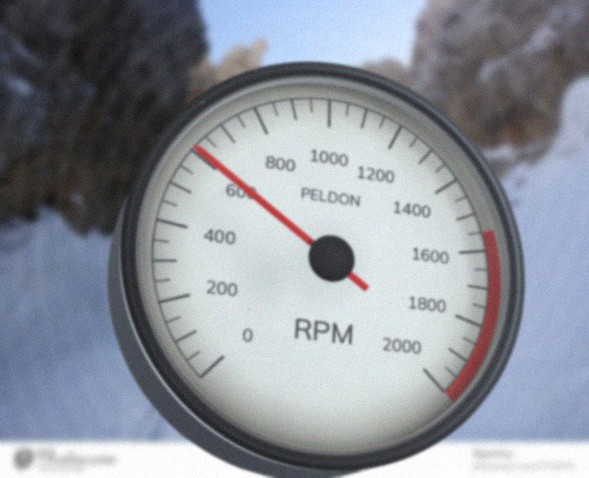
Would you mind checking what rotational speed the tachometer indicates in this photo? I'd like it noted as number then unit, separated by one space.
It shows 600 rpm
